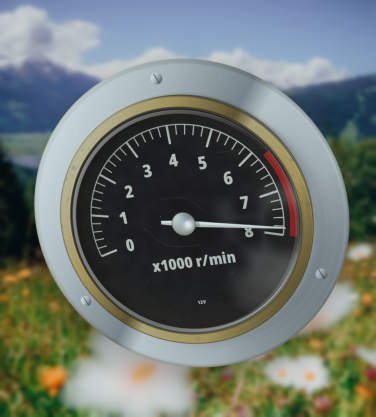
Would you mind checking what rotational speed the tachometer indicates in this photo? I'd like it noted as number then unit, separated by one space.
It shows 7800 rpm
